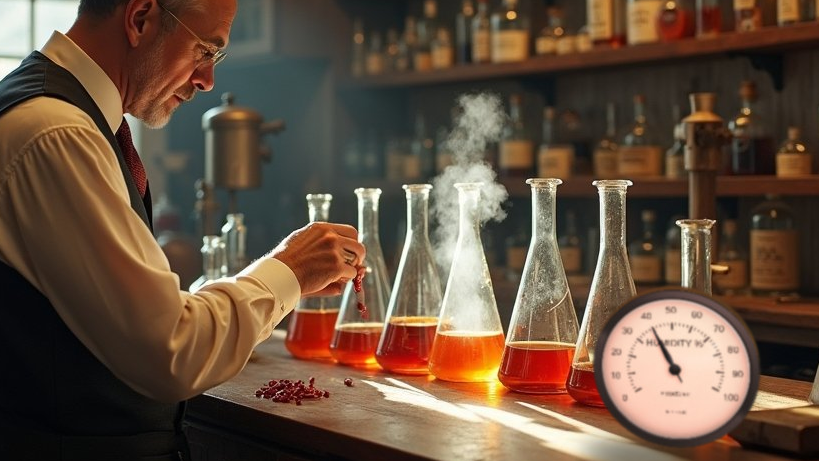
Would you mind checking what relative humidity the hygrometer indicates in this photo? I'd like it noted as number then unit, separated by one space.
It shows 40 %
